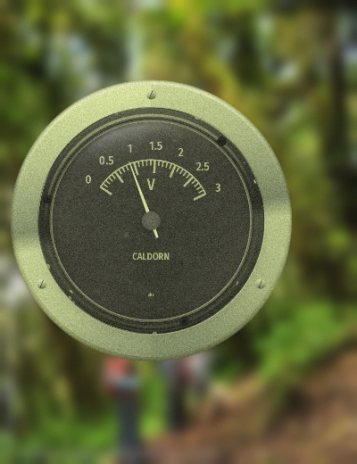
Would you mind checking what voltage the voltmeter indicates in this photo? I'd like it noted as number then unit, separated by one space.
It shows 0.9 V
